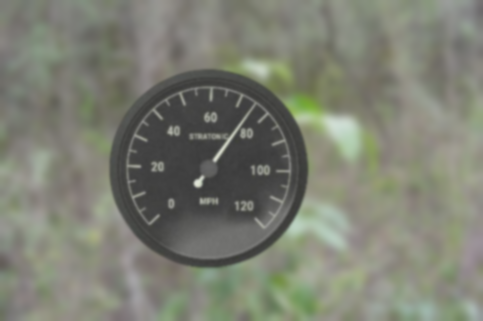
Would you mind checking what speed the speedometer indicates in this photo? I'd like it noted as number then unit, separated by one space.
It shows 75 mph
